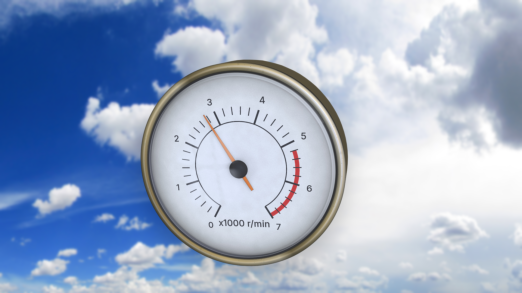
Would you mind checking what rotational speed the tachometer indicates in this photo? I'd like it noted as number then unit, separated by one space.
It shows 2800 rpm
